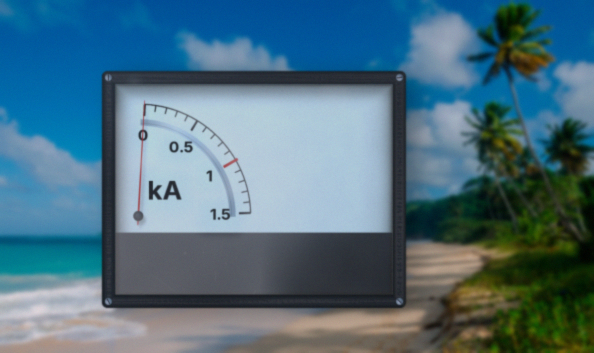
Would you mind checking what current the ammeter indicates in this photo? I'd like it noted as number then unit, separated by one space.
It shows 0 kA
